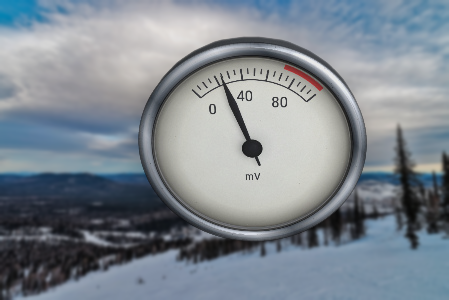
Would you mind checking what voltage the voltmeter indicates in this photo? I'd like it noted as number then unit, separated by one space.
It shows 25 mV
